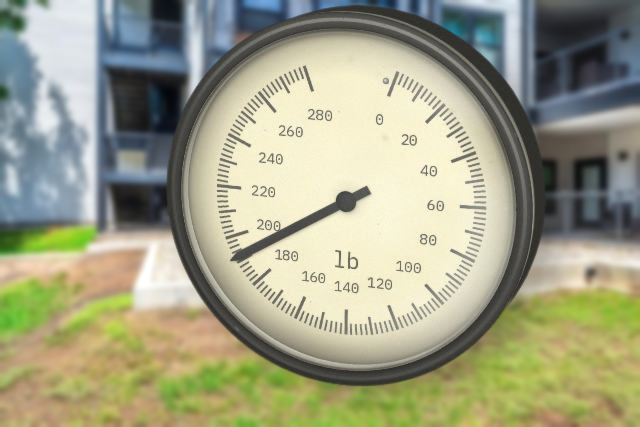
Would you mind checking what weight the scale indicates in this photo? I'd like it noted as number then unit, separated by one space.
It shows 192 lb
